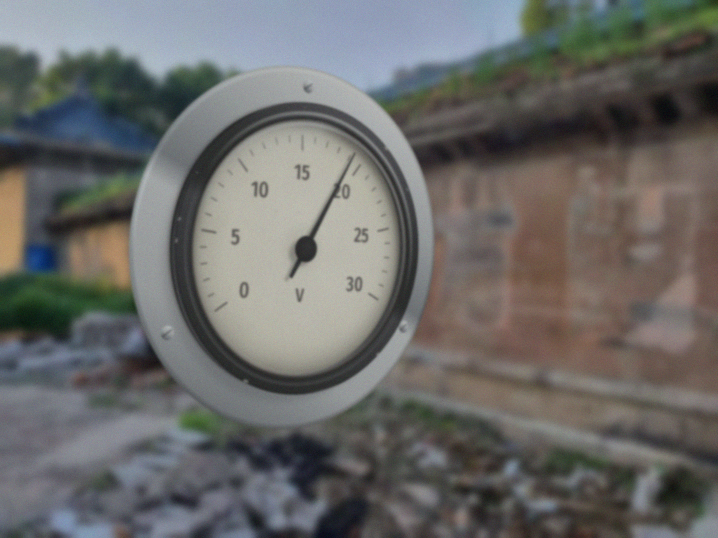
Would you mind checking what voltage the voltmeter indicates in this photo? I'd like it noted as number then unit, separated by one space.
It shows 19 V
